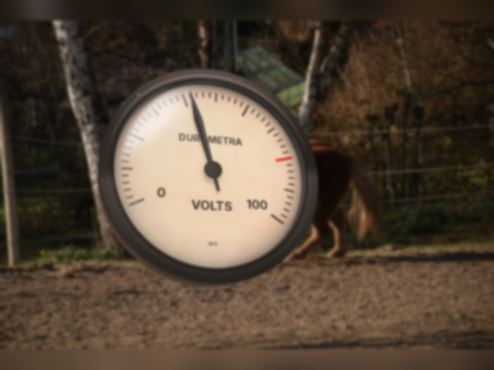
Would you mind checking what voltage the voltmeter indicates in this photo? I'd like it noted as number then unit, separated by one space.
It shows 42 V
